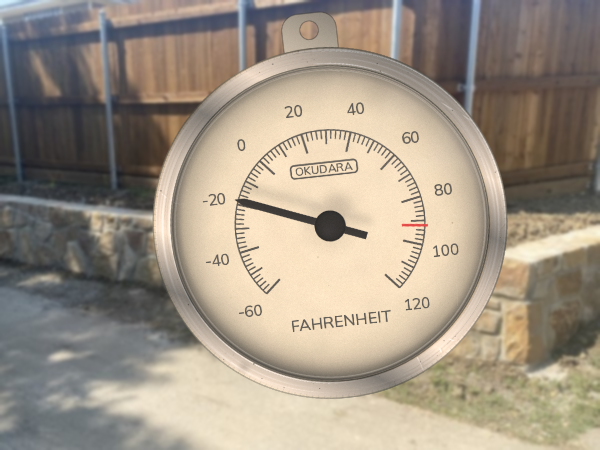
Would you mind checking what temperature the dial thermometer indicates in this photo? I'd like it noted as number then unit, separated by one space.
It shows -18 °F
